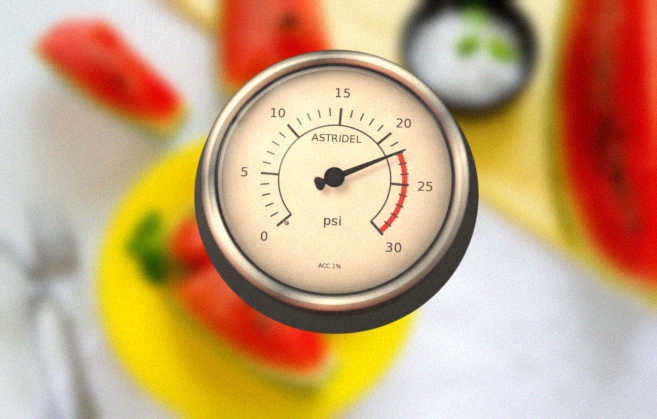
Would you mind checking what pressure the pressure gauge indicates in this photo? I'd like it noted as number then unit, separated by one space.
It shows 22 psi
